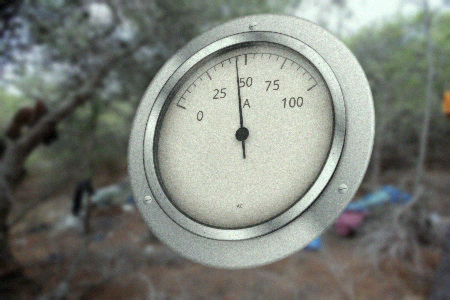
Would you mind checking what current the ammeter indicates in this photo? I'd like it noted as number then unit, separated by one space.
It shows 45 A
